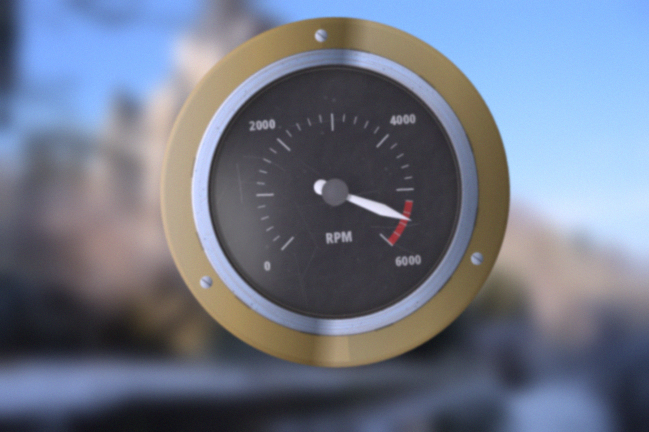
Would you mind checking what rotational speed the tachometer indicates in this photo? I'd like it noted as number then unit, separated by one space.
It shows 5500 rpm
